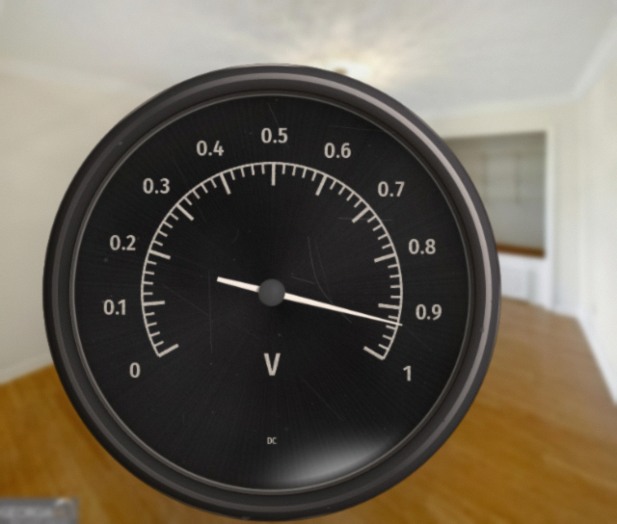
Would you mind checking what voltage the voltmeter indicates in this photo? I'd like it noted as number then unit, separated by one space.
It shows 0.93 V
